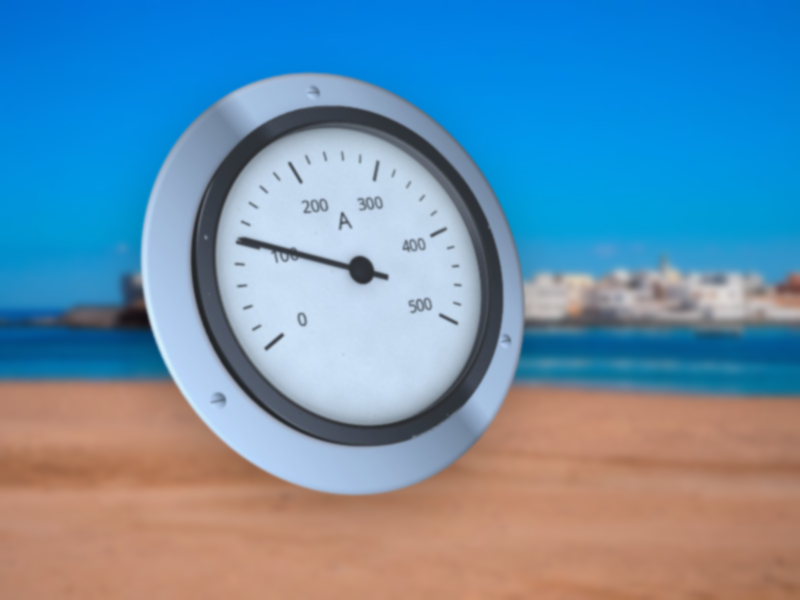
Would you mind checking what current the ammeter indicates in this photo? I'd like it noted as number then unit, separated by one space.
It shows 100 A
